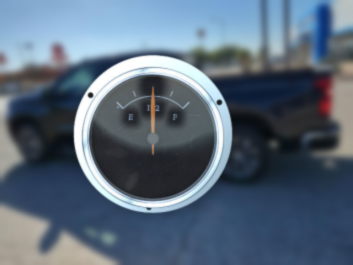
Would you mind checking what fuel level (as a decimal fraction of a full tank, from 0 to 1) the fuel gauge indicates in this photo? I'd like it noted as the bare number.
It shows 0.5
